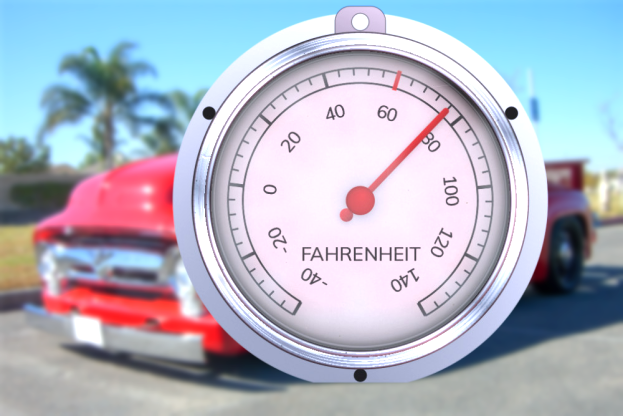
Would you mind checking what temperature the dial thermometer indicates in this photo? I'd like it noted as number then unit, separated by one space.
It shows 76 °F
